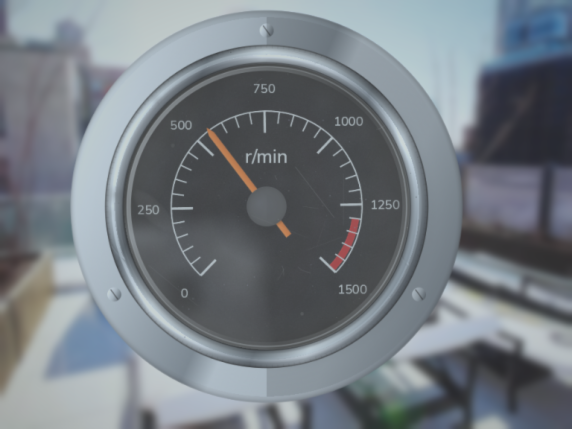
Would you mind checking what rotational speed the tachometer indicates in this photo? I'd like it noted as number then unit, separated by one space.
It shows 550 rpm
